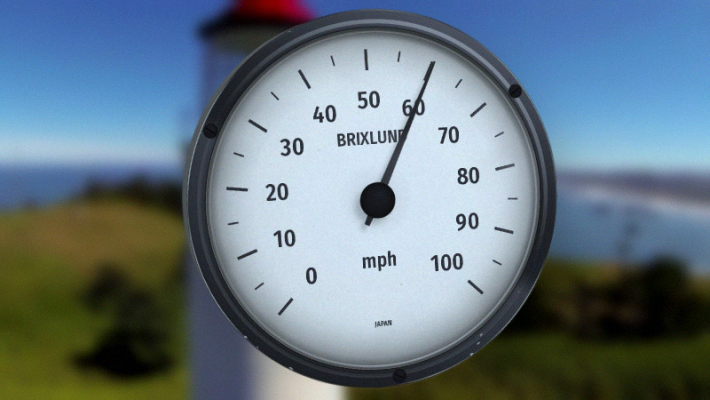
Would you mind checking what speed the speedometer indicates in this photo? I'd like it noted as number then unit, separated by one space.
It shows 60 mph
